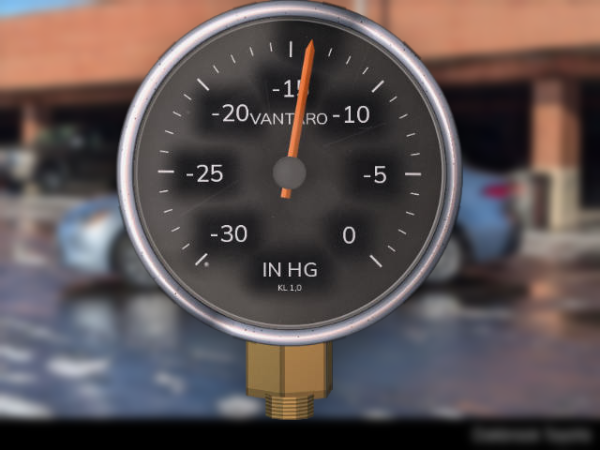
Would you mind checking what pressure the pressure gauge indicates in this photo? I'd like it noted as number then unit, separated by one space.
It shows -14 inHg
